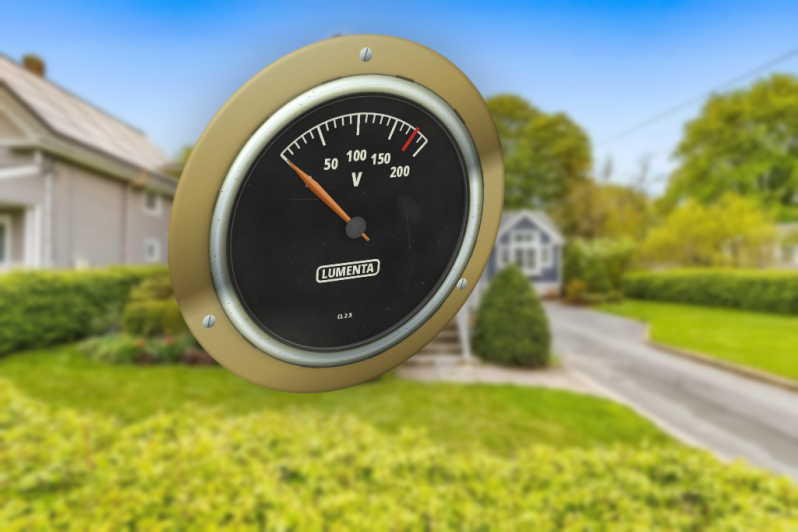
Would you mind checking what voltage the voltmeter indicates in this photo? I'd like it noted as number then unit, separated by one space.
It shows 0 V
